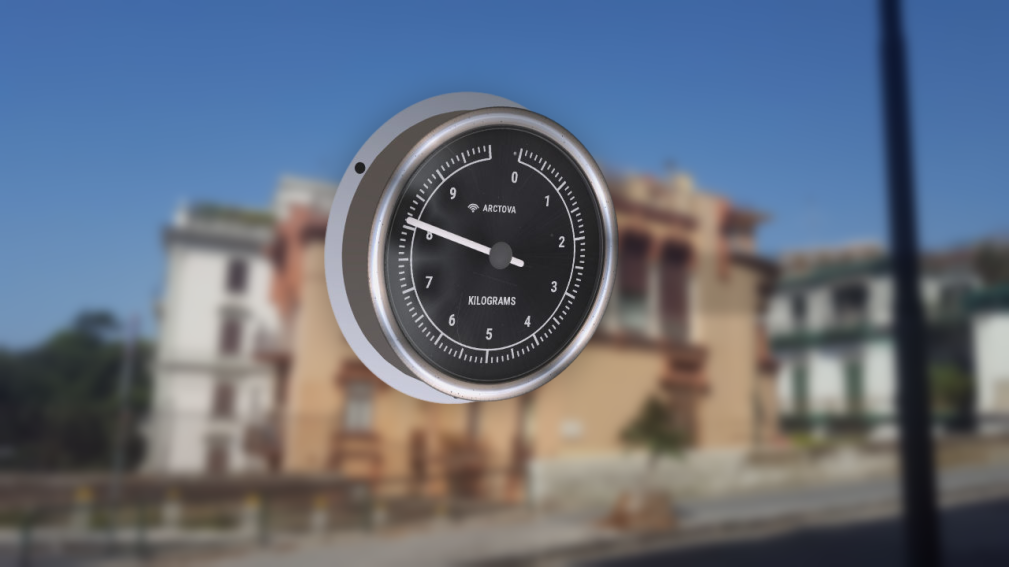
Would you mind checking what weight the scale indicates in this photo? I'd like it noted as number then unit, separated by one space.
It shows 8.1 kg
